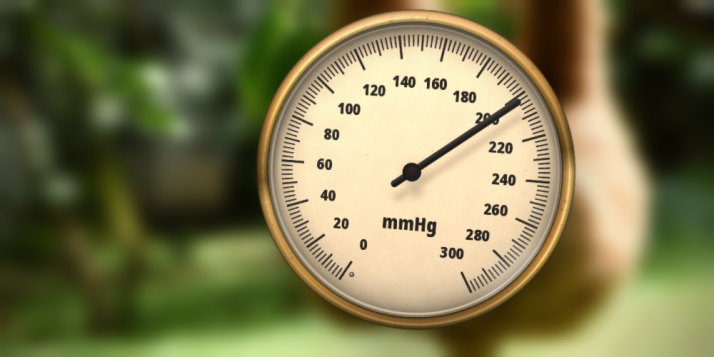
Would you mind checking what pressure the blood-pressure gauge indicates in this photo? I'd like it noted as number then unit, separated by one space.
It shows 202 mmHg
